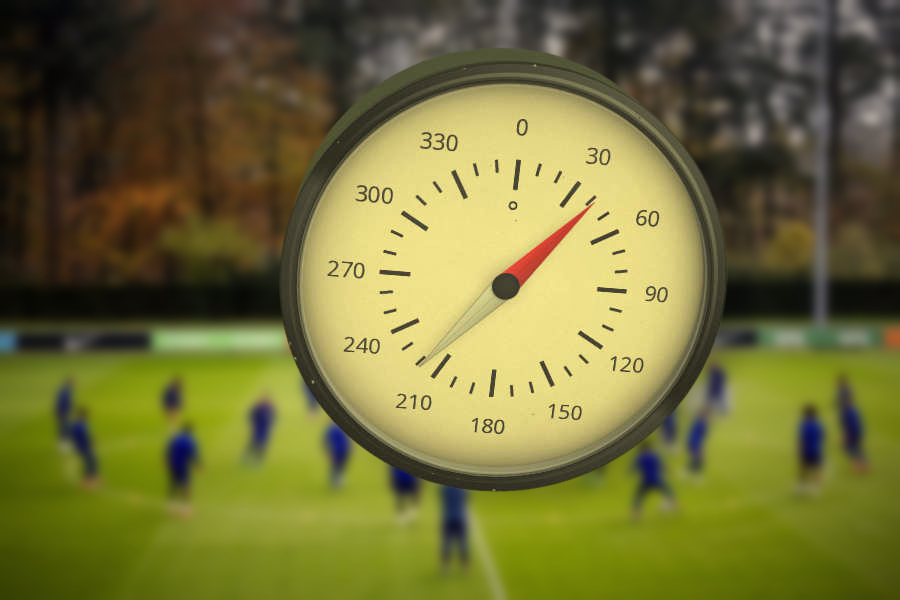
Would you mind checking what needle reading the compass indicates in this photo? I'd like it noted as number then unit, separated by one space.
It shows 40 °
